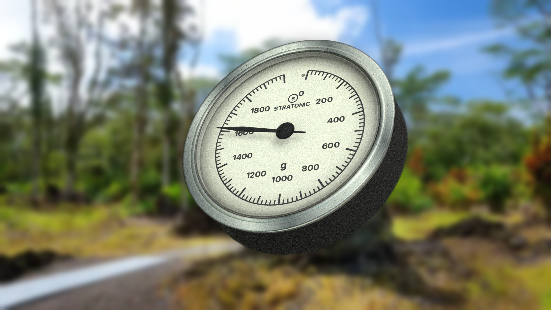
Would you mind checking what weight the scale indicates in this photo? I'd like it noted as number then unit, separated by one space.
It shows 1600 g
